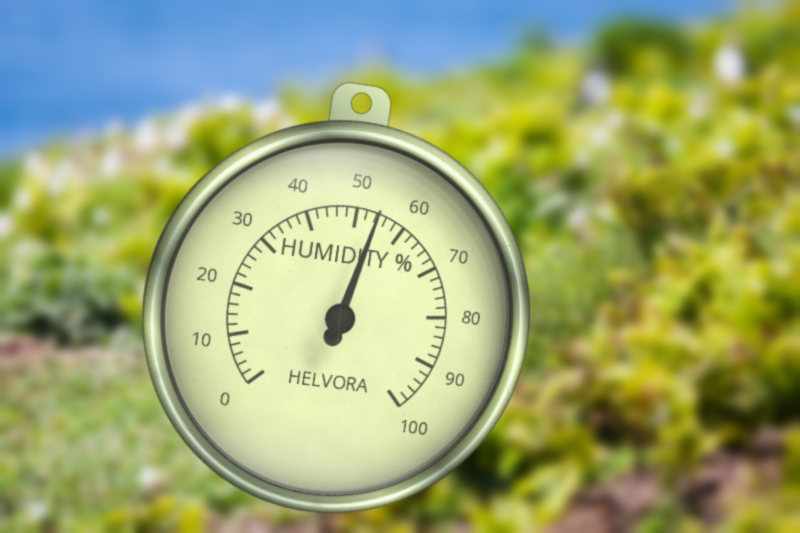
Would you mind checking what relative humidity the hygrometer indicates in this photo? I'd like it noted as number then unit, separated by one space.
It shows 54 %
